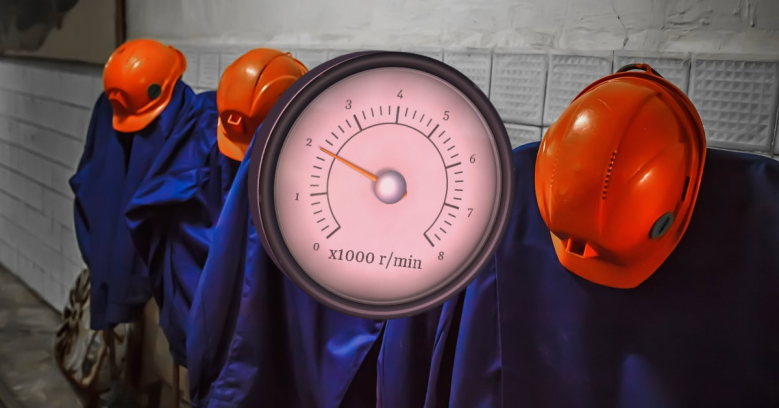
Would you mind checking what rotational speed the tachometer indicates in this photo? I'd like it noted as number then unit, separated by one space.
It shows 2000 rpm
